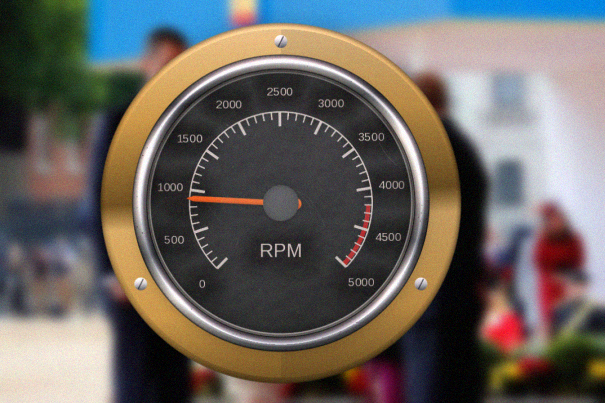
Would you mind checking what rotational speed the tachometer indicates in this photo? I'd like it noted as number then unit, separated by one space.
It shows 900 rpm
